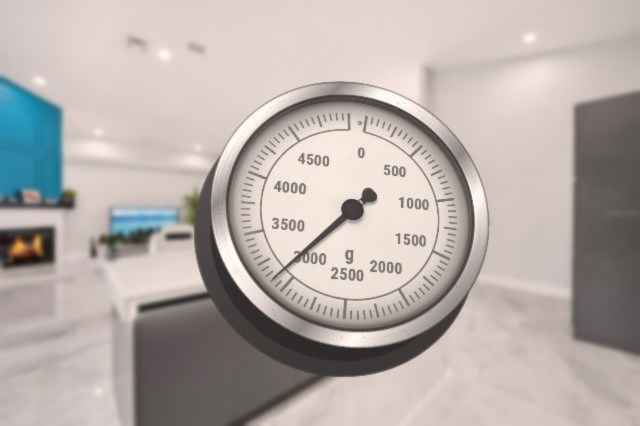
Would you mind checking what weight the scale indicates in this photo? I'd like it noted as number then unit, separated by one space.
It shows 3100 g
